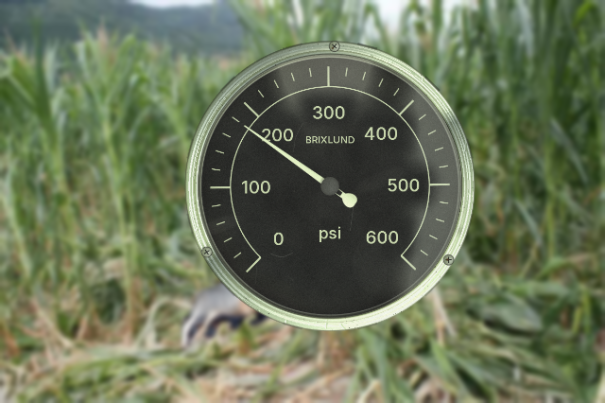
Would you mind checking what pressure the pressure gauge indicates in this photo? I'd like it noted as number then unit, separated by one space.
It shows 180 psi
